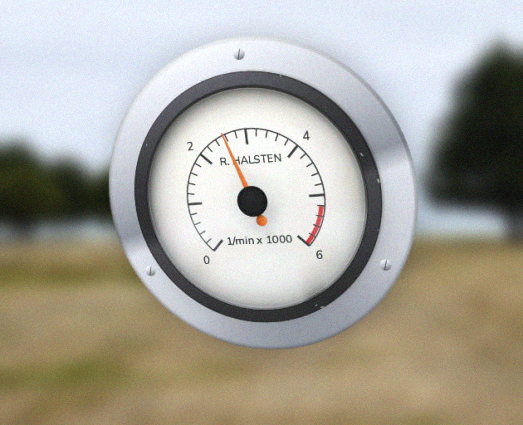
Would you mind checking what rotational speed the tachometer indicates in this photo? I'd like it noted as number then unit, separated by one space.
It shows 2600 rpm
